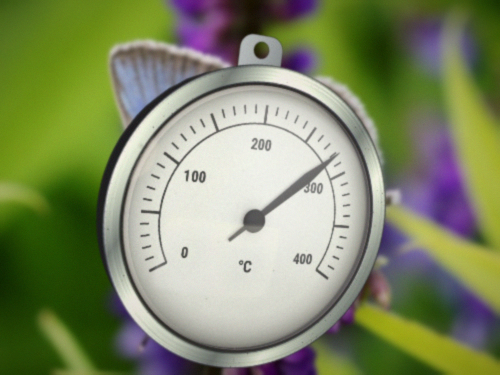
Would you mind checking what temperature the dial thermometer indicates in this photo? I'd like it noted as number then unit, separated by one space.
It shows 280 °C
